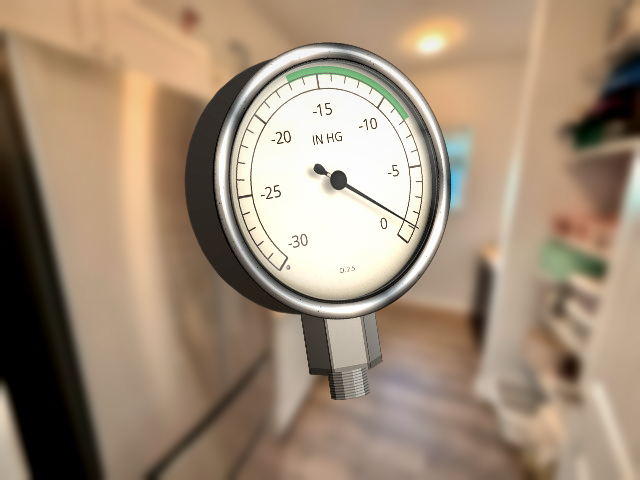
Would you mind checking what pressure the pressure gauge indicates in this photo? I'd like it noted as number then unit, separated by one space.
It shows -1 inHg
